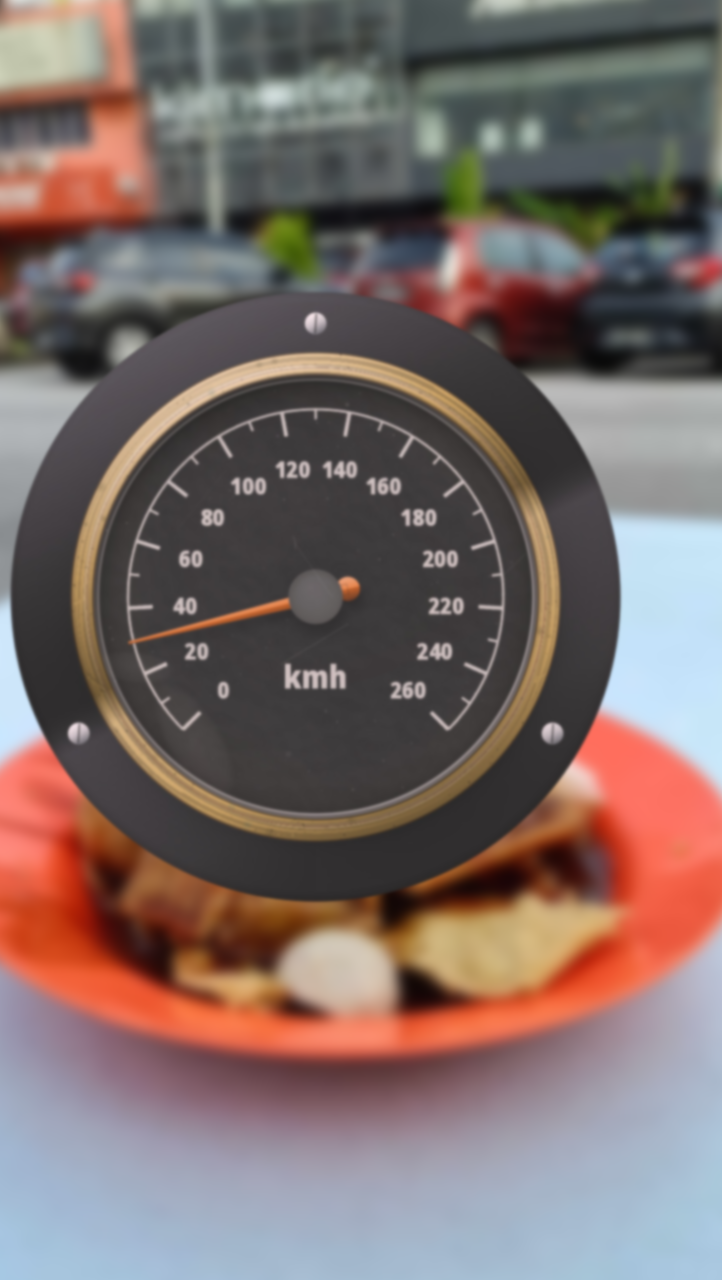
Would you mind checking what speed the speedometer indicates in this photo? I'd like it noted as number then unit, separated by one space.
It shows 30 km/h
